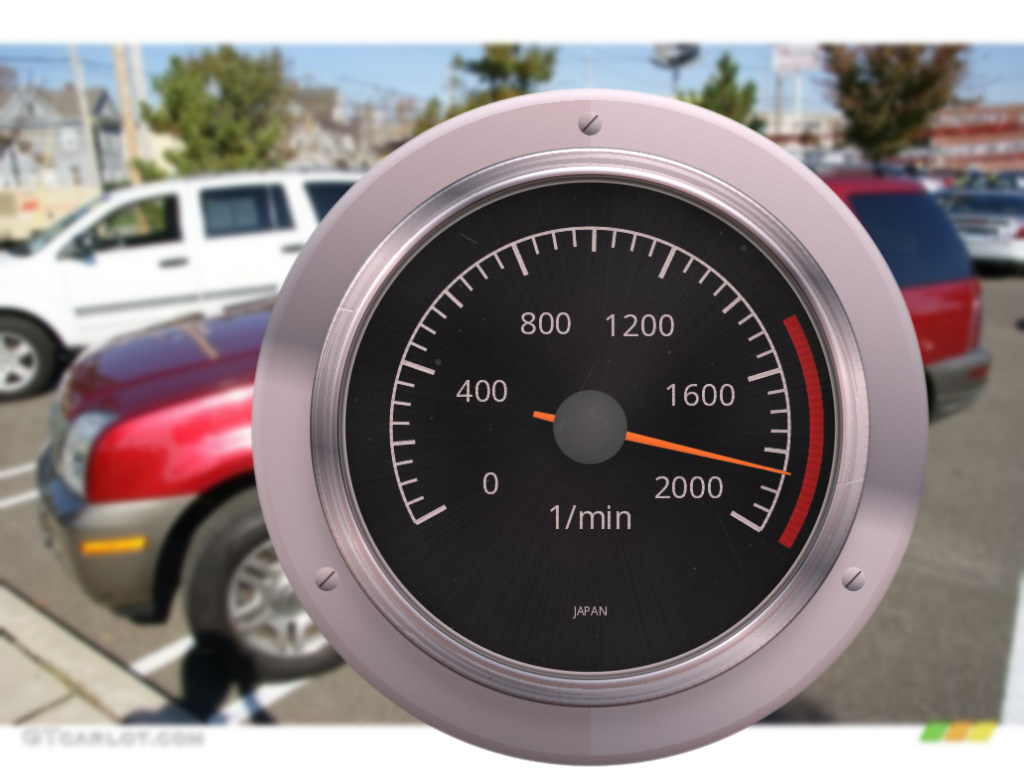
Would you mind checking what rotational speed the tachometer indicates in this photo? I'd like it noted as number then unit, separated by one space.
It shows 1850 rpm
